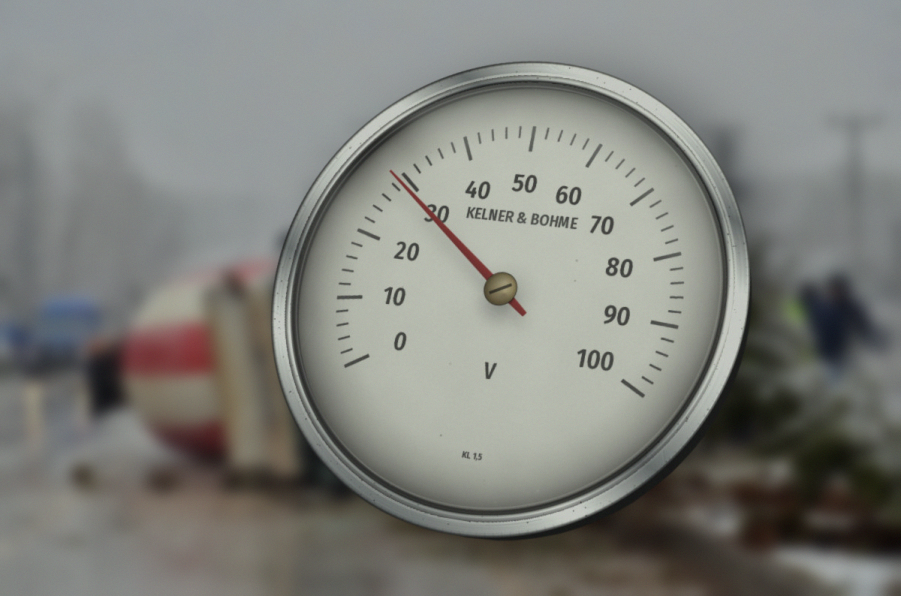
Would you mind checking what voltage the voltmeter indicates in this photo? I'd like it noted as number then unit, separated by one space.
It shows 29 V
